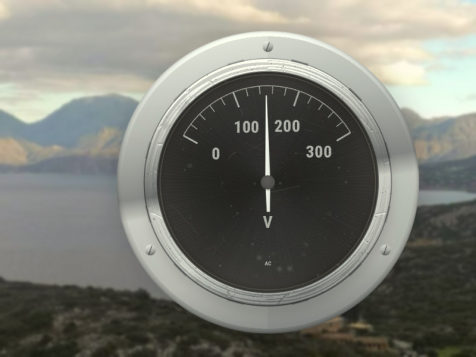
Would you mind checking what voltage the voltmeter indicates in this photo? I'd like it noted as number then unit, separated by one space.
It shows 150 V
